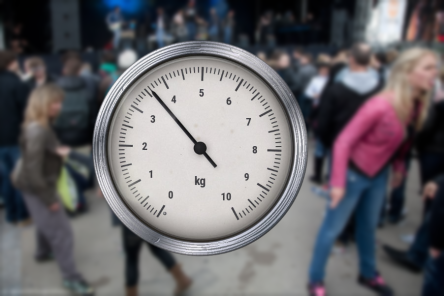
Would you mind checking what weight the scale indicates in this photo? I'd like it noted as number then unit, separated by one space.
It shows 3.6 kg
